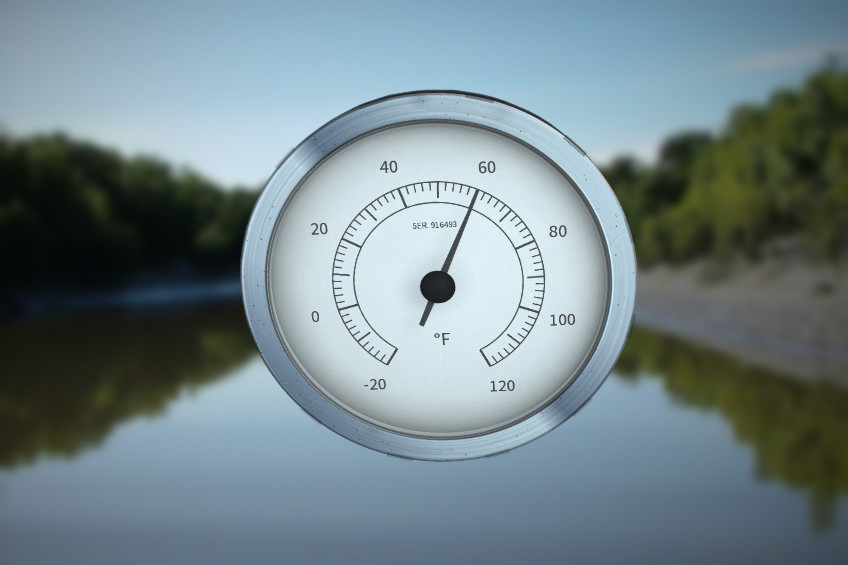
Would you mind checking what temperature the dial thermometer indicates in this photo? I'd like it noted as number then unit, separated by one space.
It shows 60 °F
